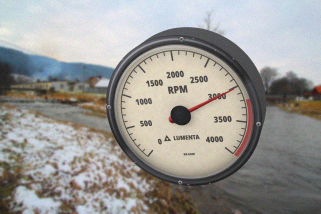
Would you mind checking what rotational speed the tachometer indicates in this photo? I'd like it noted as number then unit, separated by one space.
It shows 3000 rpm
